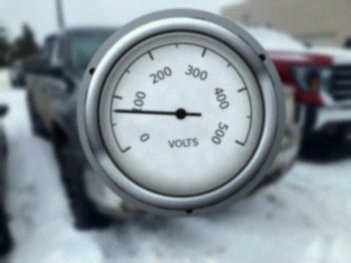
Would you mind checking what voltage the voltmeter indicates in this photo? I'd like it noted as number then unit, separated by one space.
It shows 75 V
